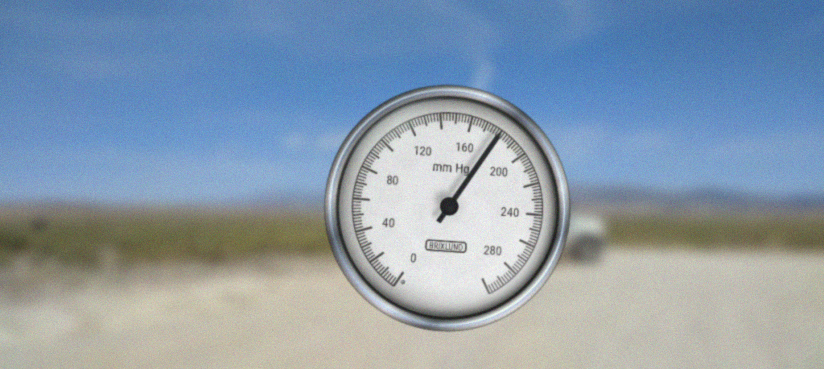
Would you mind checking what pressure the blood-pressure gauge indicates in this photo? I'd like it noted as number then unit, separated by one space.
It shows 180 mmHg
